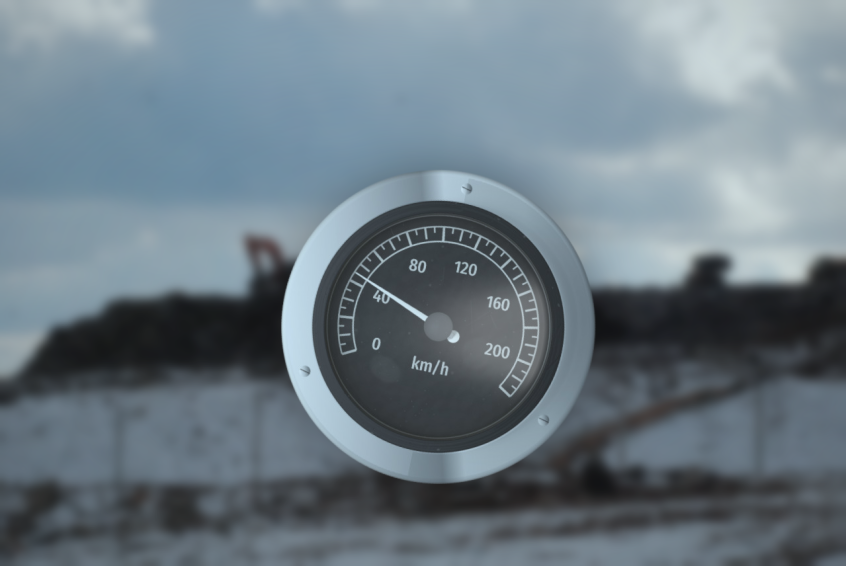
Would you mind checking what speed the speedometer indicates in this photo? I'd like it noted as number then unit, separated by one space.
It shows 45 km/h
